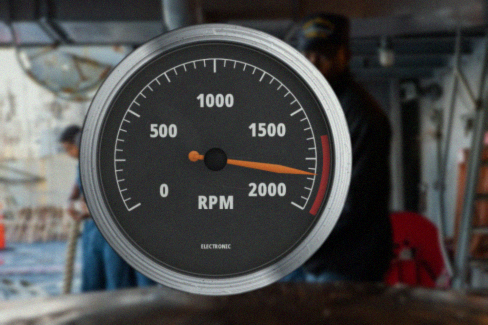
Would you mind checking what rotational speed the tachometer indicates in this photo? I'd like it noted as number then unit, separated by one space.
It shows 1825 rpm
